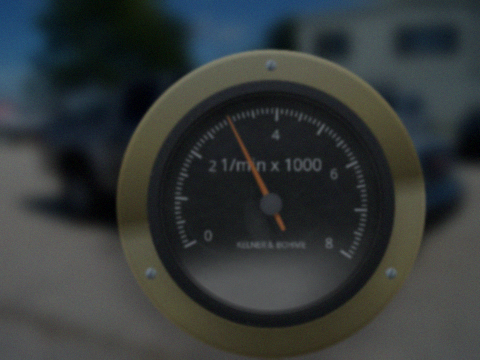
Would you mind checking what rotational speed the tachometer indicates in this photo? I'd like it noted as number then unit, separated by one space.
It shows 3000 rpm
